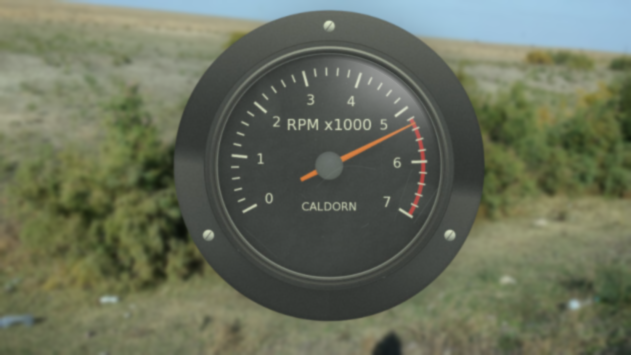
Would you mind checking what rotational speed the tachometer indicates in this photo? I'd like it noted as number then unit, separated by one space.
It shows 5300 rpm
